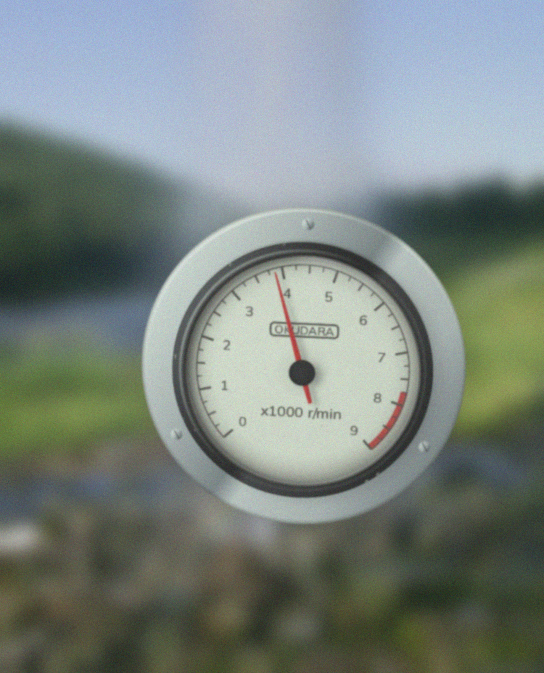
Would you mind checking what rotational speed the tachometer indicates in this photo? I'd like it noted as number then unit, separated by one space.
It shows 3875 rpm
